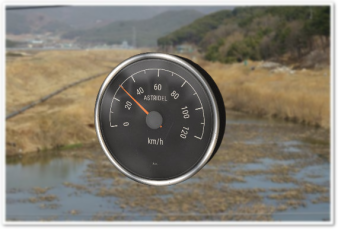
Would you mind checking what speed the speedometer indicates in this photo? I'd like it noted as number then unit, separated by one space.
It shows 30 km/h
